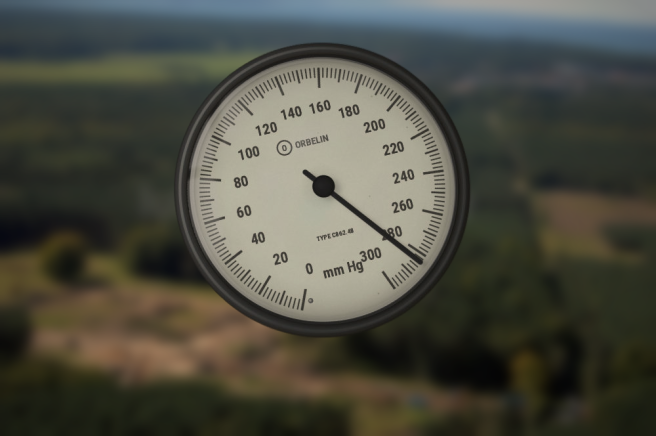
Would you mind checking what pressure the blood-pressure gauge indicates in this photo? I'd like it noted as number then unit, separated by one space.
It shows 284 mmHg
